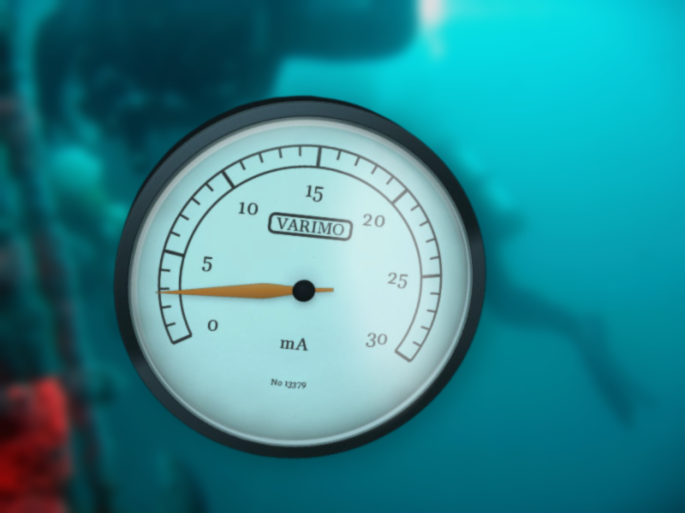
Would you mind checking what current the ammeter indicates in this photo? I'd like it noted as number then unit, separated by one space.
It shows 3 mA
